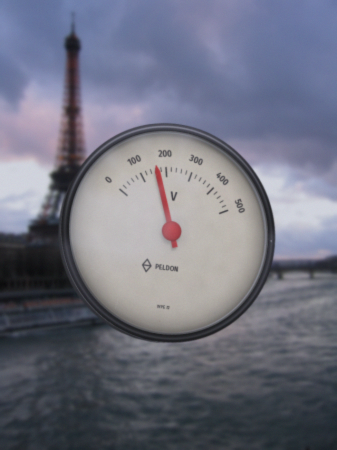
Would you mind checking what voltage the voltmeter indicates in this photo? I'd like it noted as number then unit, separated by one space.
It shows 160 V
